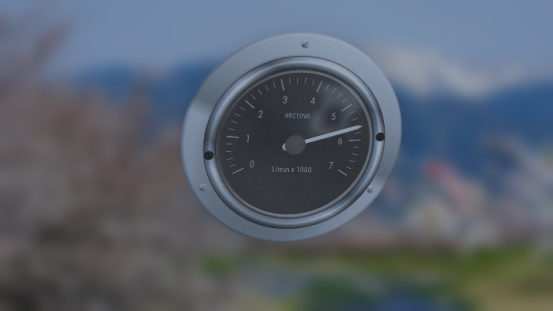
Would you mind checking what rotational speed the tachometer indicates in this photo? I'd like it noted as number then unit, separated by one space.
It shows 5600 rpm
